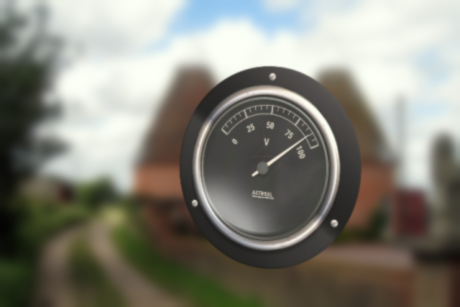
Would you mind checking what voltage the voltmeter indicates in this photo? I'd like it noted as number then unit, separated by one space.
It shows 90 V
